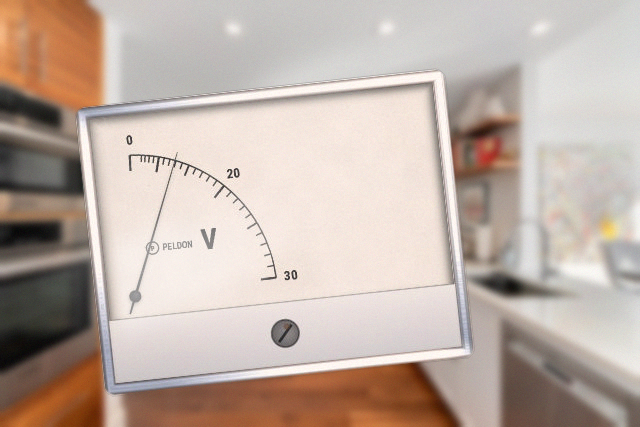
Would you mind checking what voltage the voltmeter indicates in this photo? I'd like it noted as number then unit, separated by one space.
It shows 13 V
